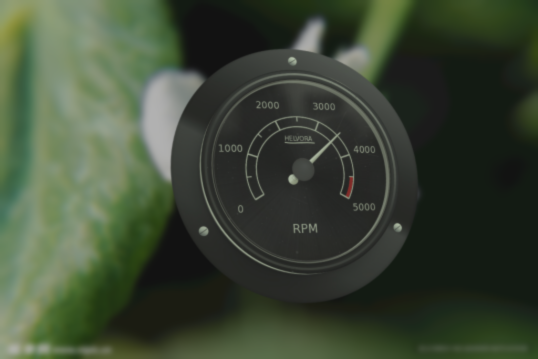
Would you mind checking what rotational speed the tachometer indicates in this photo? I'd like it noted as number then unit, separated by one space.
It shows 3500 rpm
